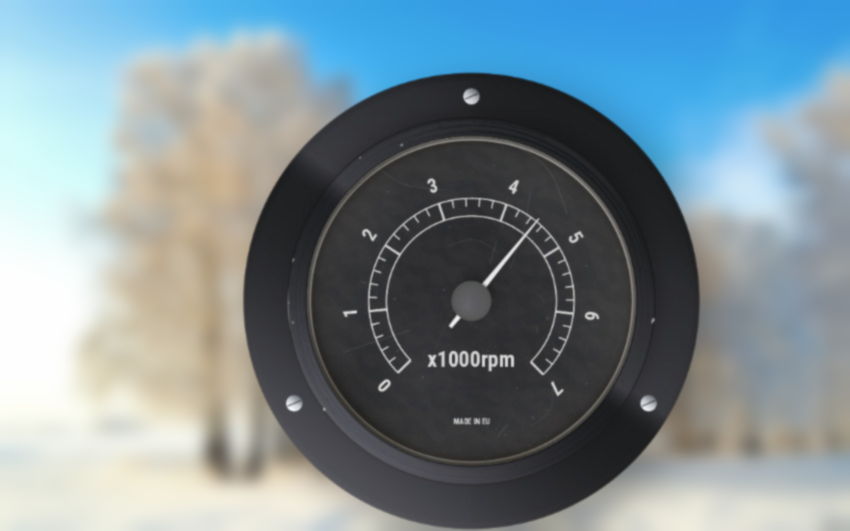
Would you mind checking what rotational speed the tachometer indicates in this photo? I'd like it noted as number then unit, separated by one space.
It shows 4500 rpm
